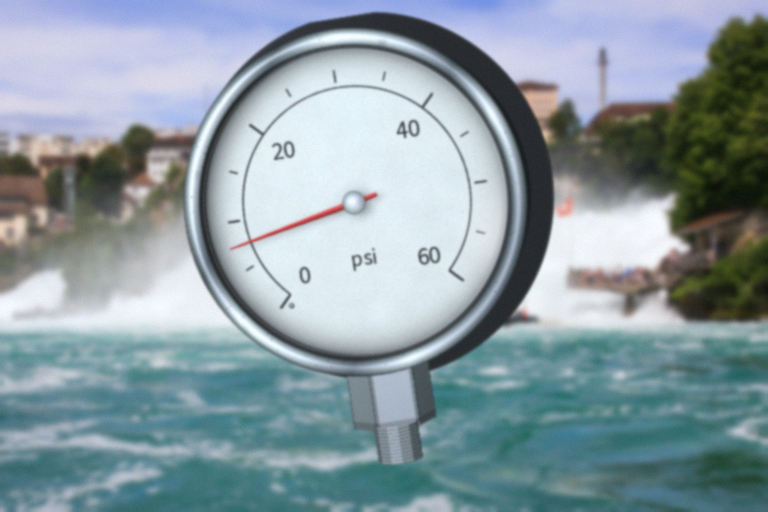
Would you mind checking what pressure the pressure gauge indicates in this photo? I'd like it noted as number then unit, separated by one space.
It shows 7.5 psi
